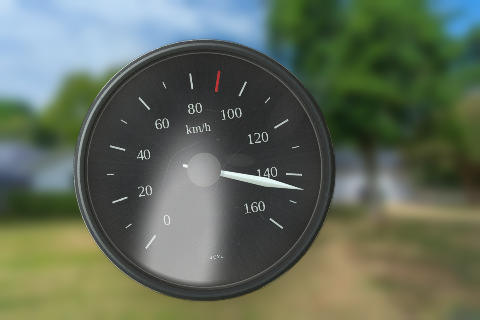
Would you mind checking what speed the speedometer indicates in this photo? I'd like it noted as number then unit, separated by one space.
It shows 145 km/h
